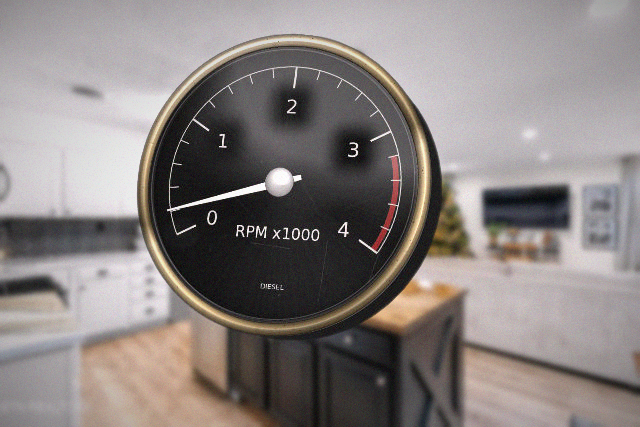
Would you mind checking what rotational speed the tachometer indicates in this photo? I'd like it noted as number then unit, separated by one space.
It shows 200 rpm
